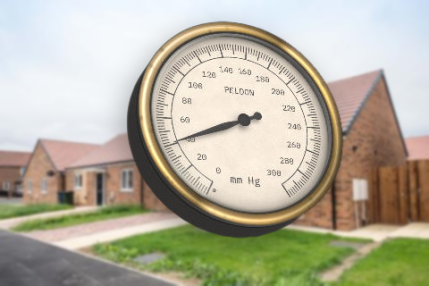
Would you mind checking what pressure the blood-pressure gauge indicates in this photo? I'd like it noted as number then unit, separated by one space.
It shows 40 mmHg
